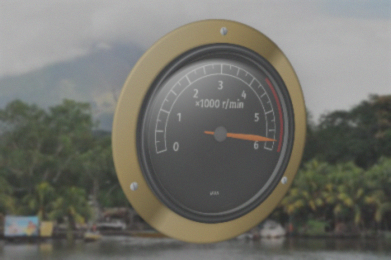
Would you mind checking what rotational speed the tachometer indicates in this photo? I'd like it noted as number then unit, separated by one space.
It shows 5750 rpm
